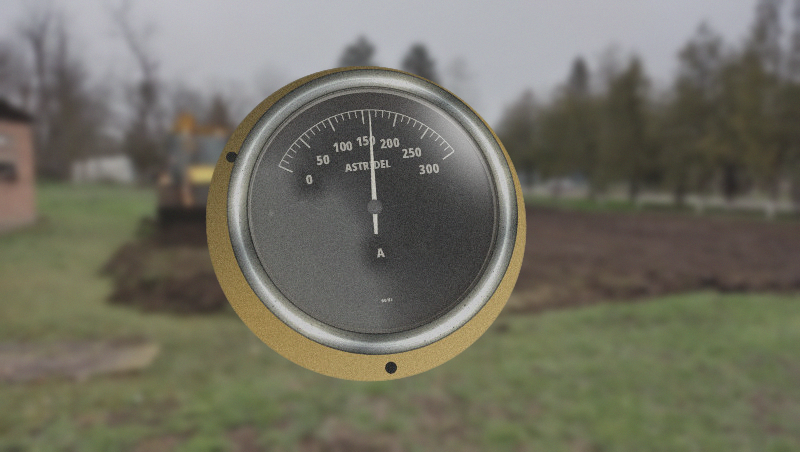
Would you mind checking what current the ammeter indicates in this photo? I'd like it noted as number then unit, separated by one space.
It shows 160 A
